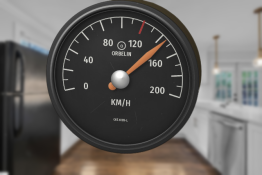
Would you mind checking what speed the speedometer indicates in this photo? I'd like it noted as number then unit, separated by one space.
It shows 145 km/h
